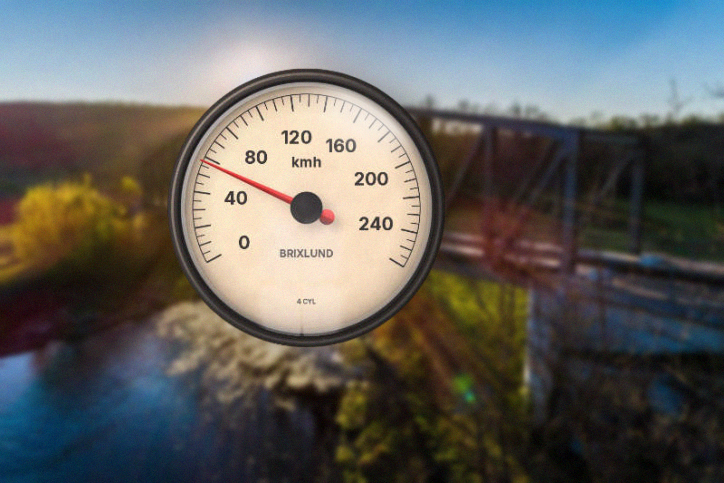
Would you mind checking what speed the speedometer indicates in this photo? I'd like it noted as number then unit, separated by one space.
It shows 57.5 km/h
